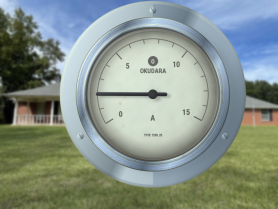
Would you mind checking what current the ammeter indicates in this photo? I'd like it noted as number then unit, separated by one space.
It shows 2 A
